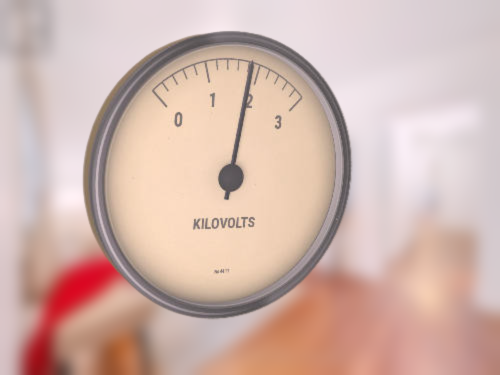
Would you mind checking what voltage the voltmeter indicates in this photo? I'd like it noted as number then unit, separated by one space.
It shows 1.8 kV
